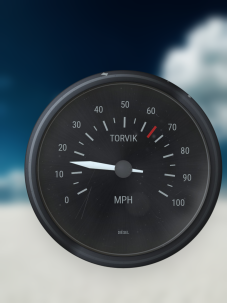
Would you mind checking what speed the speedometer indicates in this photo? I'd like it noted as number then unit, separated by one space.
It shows 15 mph
